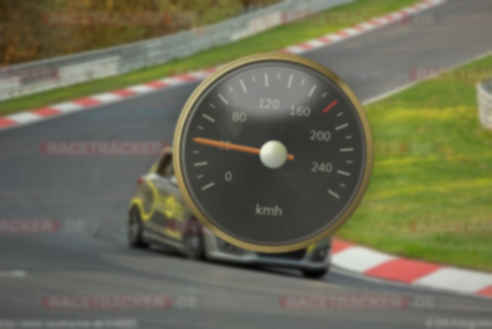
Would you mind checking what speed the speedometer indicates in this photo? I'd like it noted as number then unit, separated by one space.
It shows 40 km/h
